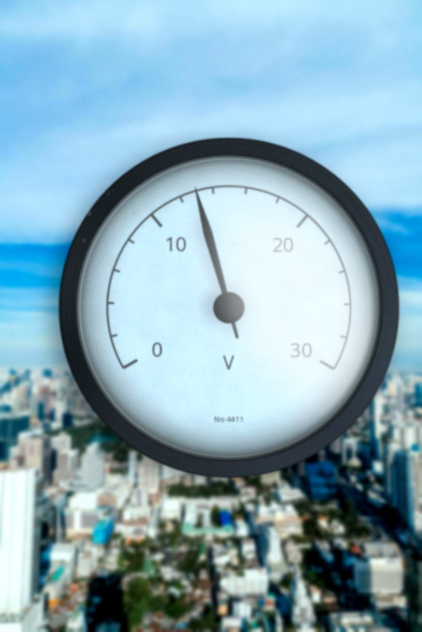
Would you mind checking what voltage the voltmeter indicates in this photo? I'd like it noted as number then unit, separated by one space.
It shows 13 V
